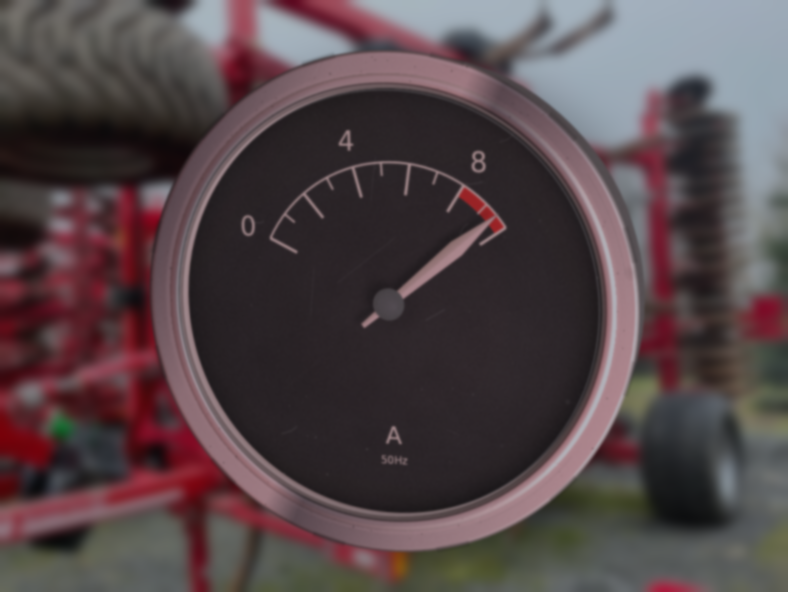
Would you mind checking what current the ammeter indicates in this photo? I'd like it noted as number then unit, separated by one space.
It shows 9.5 A
